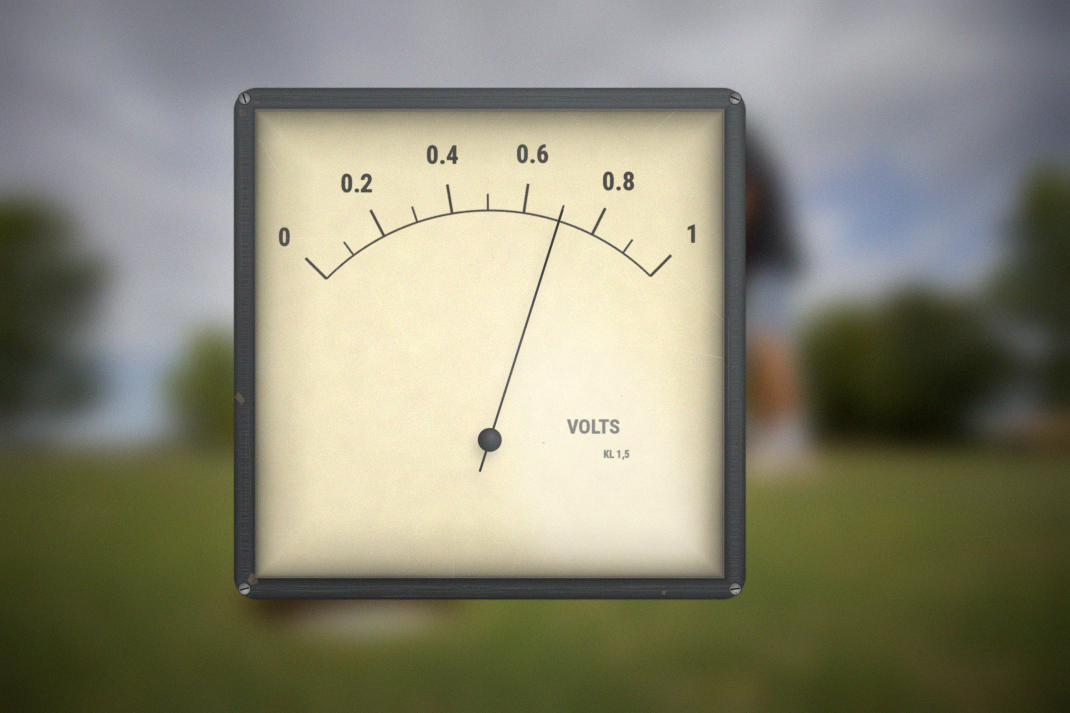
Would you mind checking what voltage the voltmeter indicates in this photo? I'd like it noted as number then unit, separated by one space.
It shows 0.7 V
